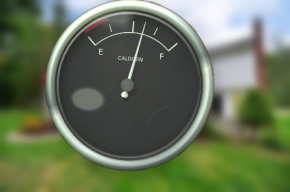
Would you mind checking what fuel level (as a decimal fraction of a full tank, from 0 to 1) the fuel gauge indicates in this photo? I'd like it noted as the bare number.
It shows 0.625
